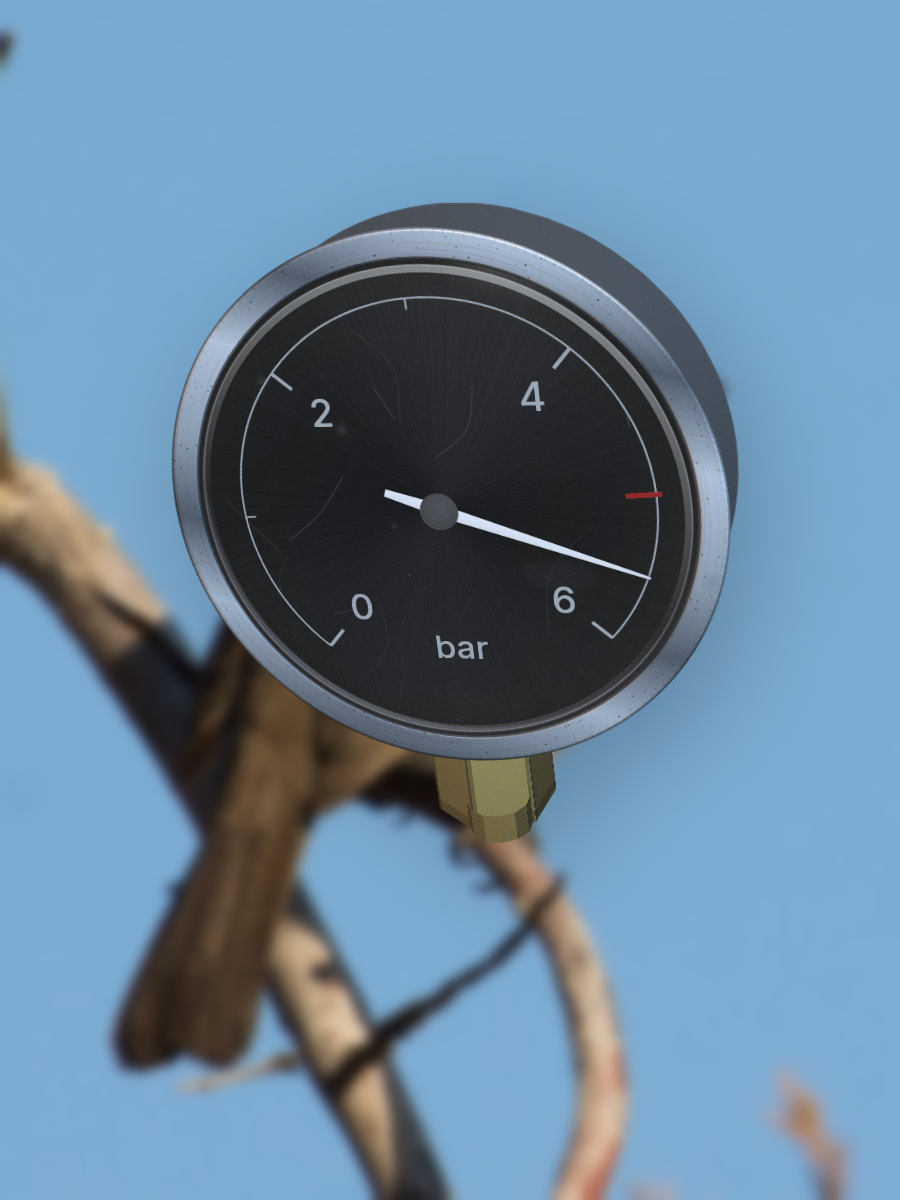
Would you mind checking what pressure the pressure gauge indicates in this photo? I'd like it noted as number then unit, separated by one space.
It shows 5.5 bar
